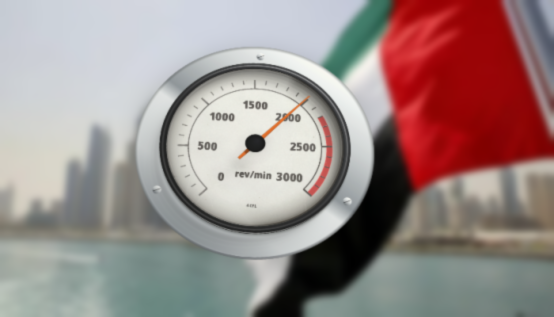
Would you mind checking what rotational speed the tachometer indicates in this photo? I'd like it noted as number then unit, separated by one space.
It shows 2000 rpm
